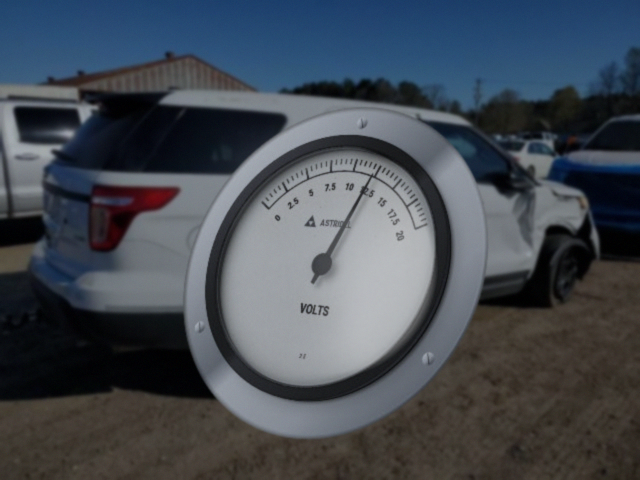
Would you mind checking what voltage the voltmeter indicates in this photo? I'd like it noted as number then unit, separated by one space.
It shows 12.5 V
